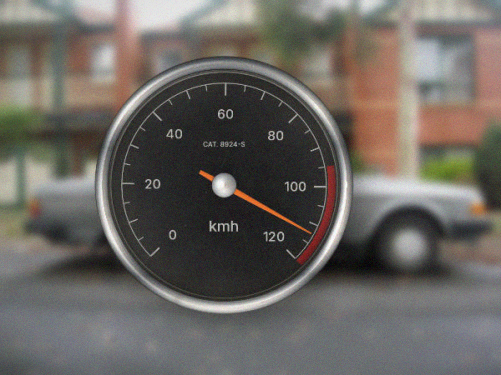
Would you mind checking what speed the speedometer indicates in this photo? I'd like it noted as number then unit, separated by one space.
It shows 112.5 km/h
